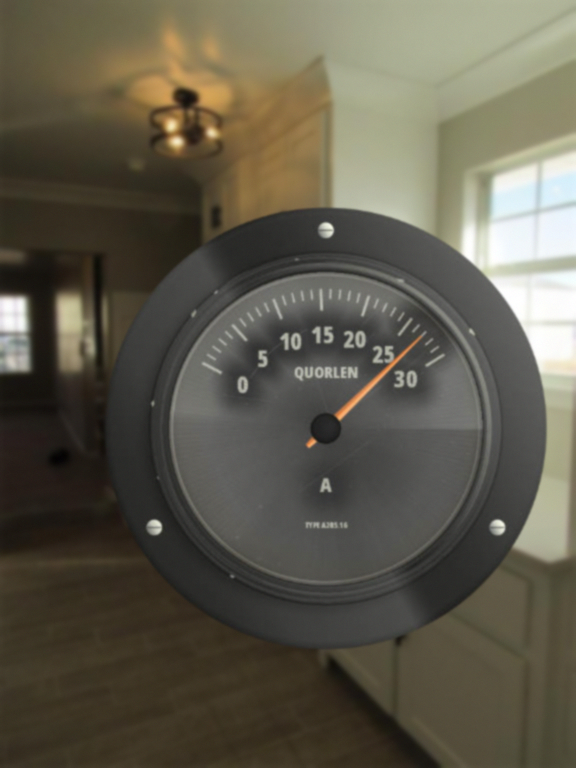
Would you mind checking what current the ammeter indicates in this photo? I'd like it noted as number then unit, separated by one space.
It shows 27 A
